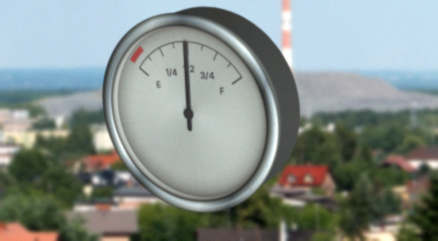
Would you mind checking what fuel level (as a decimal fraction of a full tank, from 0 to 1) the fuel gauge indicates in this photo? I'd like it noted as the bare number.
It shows 0.5
